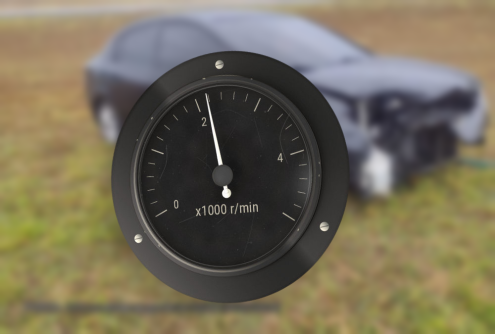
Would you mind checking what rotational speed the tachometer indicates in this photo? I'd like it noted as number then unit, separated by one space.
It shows 2200 rpm
